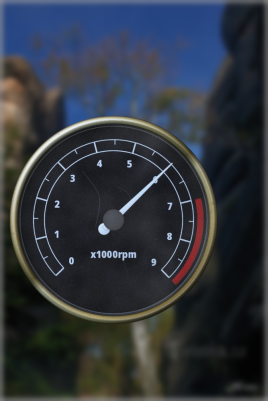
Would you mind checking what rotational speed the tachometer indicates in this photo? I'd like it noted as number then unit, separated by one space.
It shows 6000 rpm
